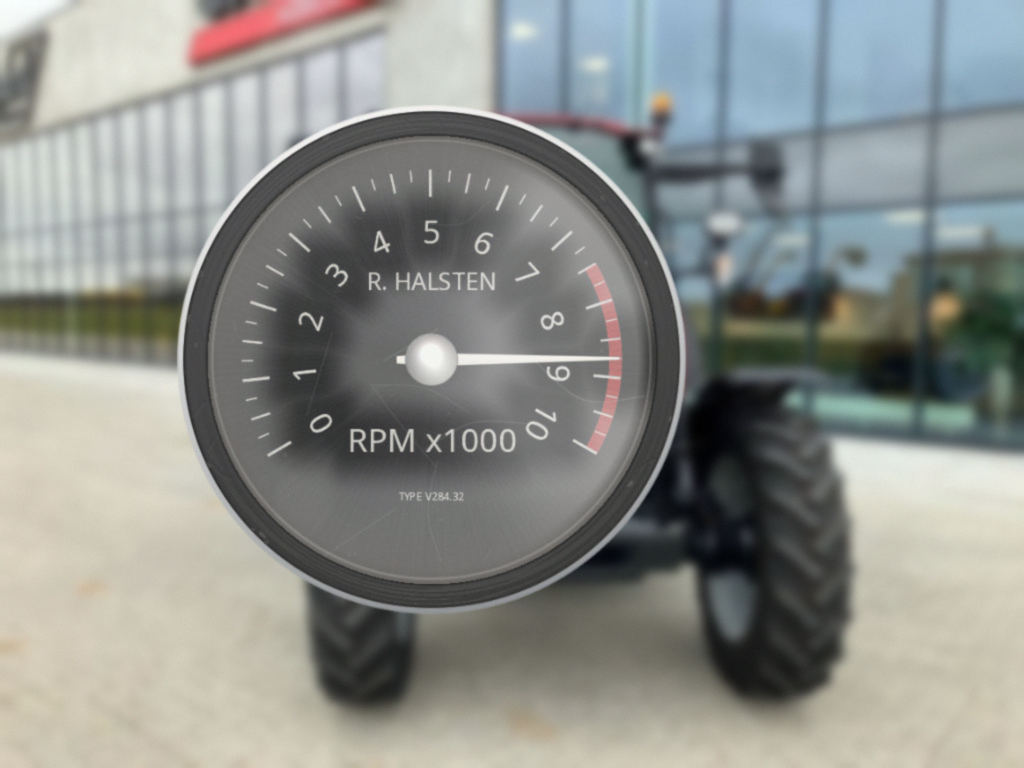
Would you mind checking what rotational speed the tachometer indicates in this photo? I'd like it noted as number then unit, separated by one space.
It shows 8750 rpm
